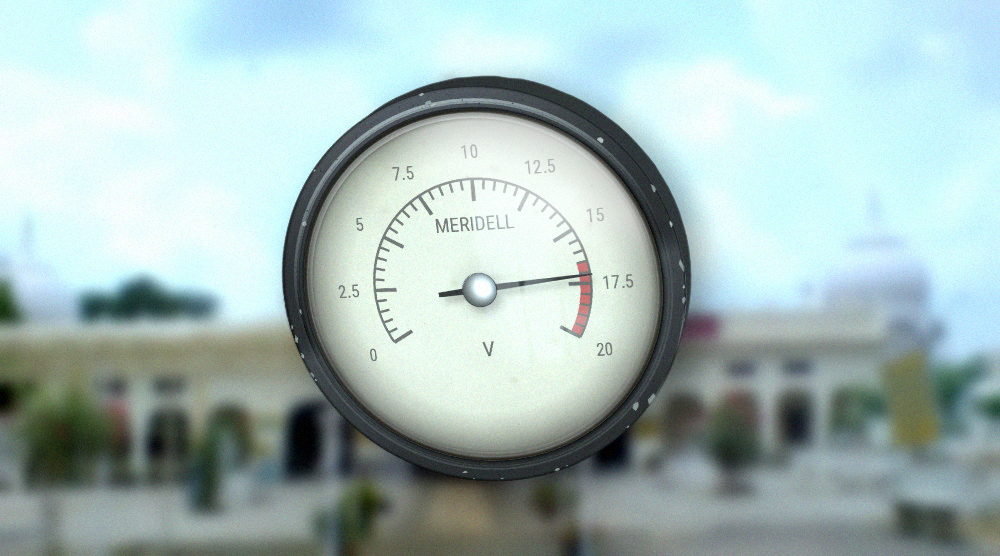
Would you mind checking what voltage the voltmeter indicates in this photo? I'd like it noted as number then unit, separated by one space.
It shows 17 V
